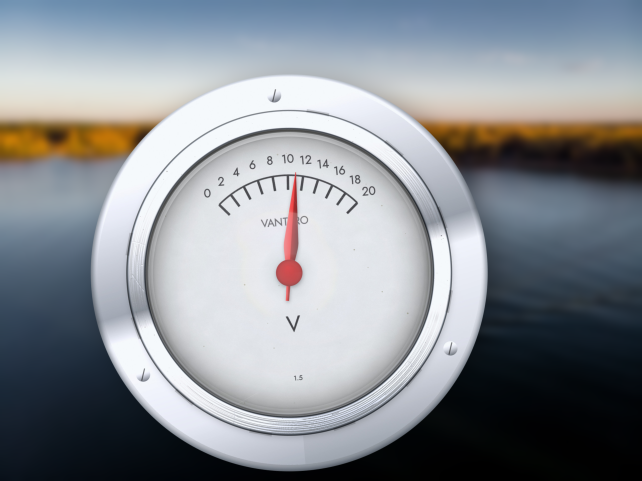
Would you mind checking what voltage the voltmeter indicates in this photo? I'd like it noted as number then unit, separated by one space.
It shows 11 V
